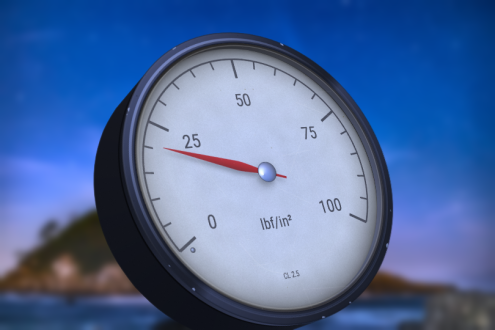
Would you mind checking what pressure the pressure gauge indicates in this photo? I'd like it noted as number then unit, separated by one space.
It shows 20 psi
